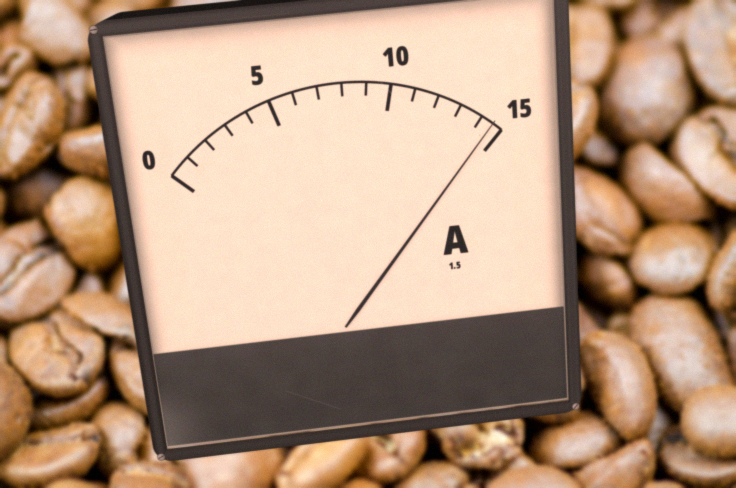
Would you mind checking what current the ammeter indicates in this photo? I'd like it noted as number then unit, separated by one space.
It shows 14.5 A
